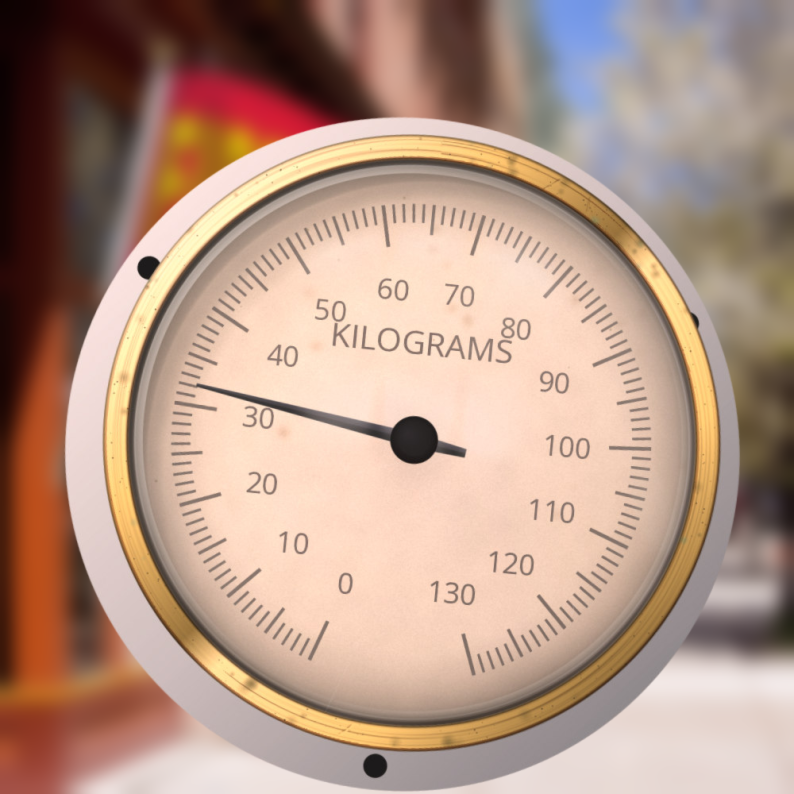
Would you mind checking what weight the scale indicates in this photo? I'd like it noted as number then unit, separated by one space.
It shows 32 kg
